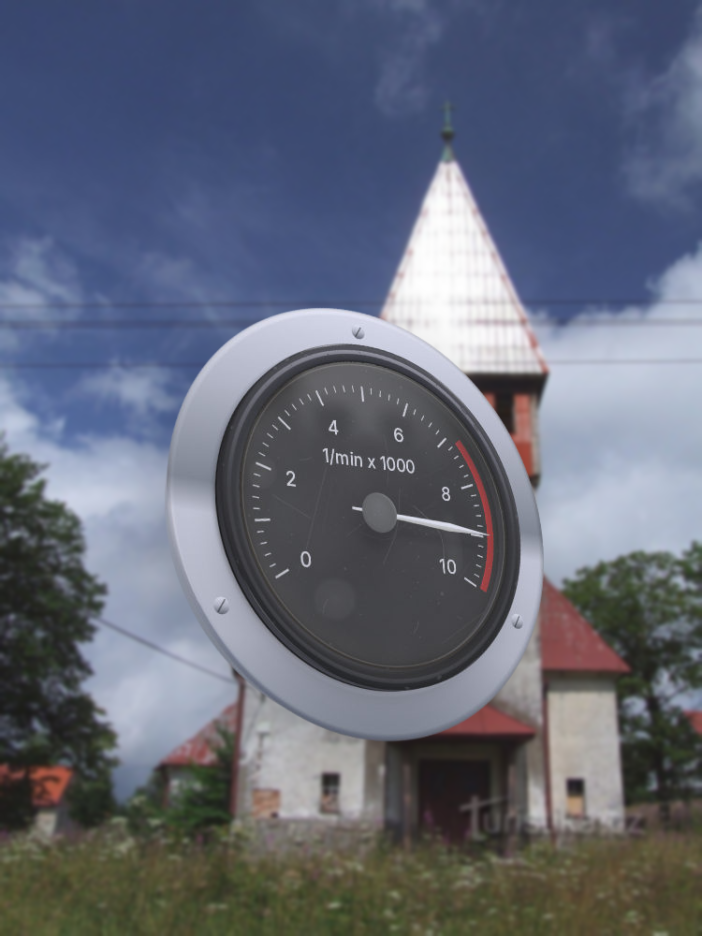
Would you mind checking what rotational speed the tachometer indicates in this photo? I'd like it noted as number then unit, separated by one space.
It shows 9000 rpm
